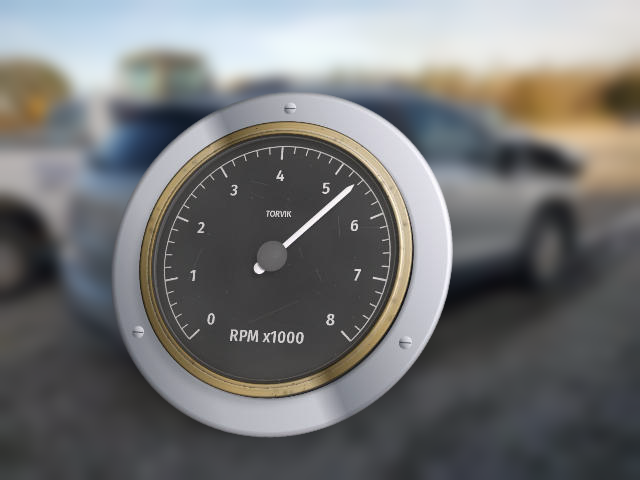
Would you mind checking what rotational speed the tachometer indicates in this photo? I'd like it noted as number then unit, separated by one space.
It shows 5400 rpm
